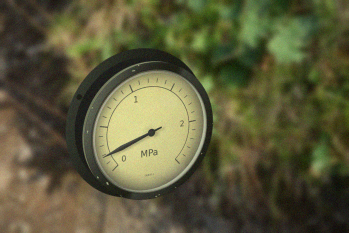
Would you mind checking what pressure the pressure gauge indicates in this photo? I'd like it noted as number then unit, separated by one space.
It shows 0.2 MPa
